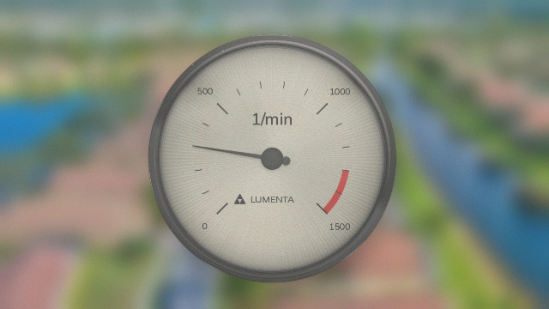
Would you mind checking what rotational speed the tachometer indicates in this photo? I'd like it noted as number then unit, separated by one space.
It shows 300 rpm
